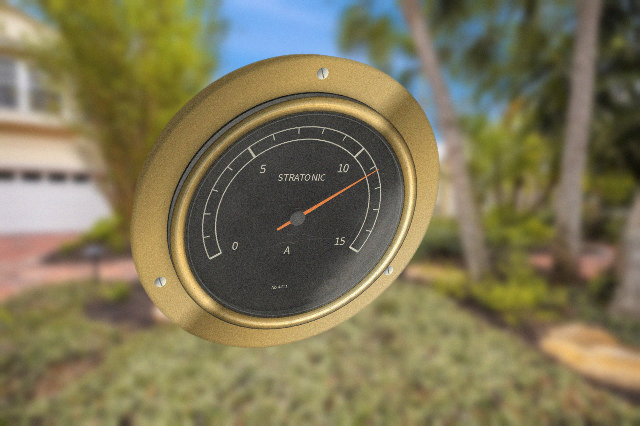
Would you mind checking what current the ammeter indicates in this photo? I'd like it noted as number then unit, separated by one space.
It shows 11 A
